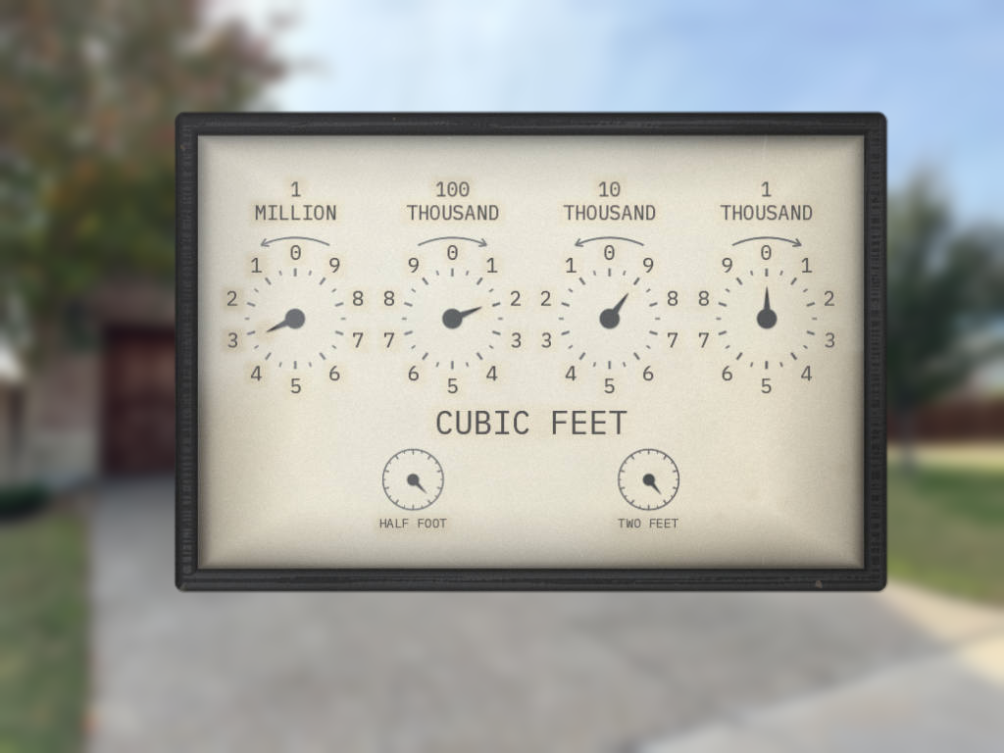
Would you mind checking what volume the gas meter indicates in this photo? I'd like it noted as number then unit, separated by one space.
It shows 319000 ft³
